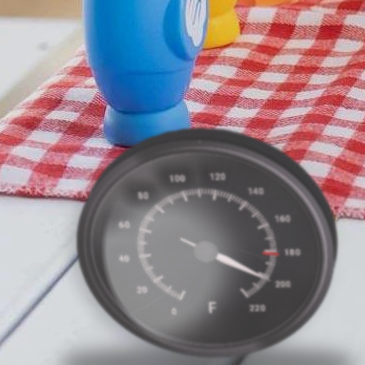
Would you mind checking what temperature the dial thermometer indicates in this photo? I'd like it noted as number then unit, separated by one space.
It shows 200 °F
